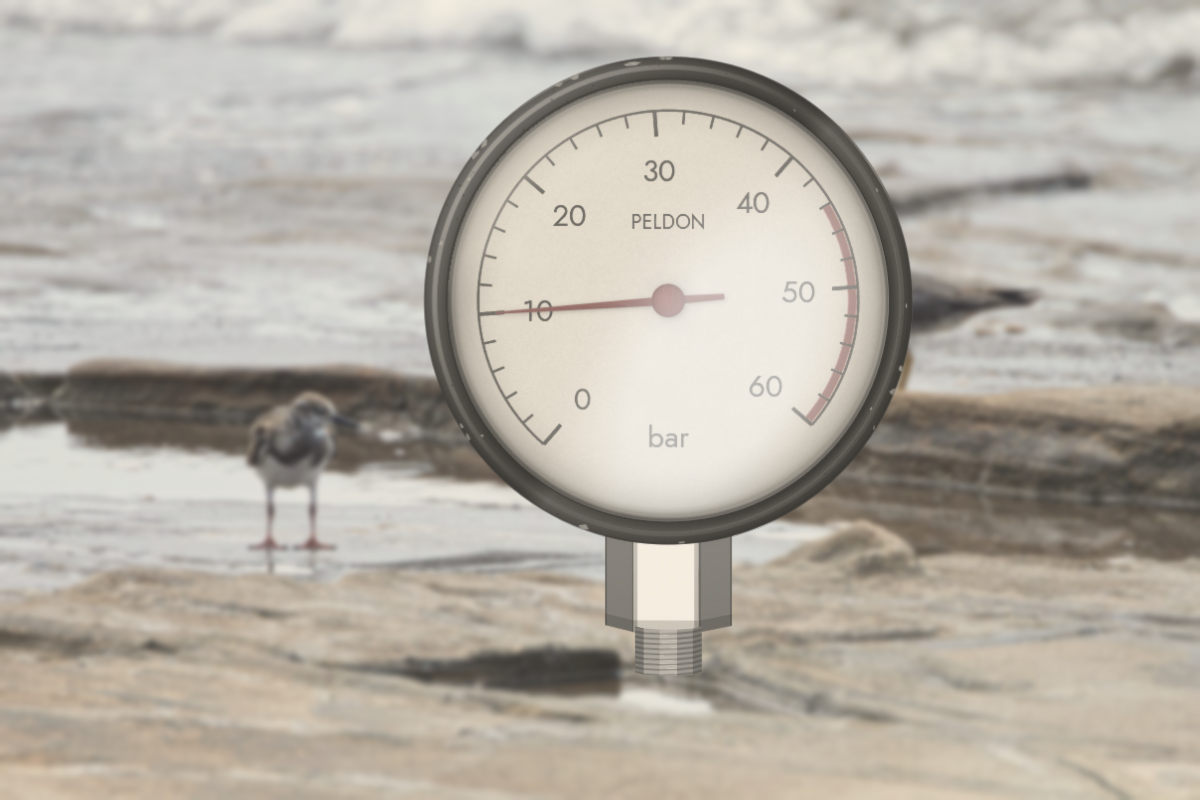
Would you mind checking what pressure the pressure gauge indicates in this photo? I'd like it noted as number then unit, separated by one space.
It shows 10 bar
